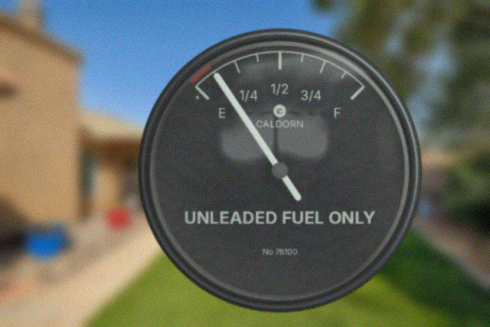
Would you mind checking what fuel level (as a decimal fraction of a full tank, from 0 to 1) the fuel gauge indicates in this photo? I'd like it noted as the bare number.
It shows 0.125
